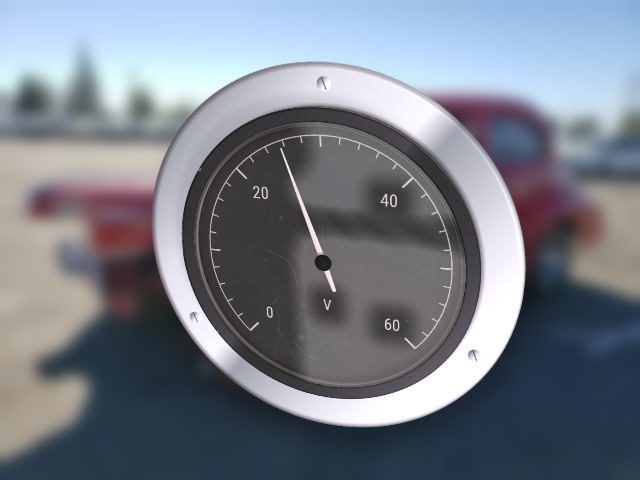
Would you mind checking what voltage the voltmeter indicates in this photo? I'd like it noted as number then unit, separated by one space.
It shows 26 V
